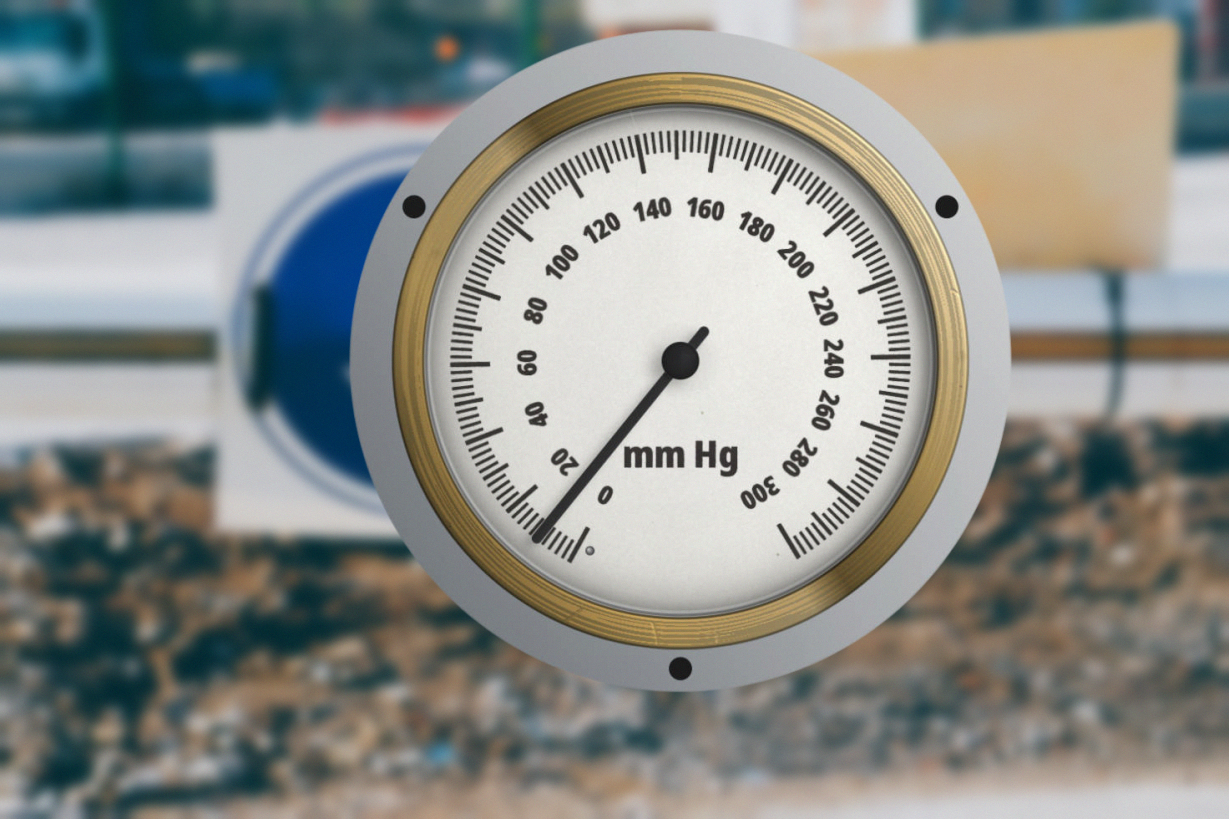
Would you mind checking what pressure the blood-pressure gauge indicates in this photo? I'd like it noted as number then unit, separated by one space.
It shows 10 mmHg
